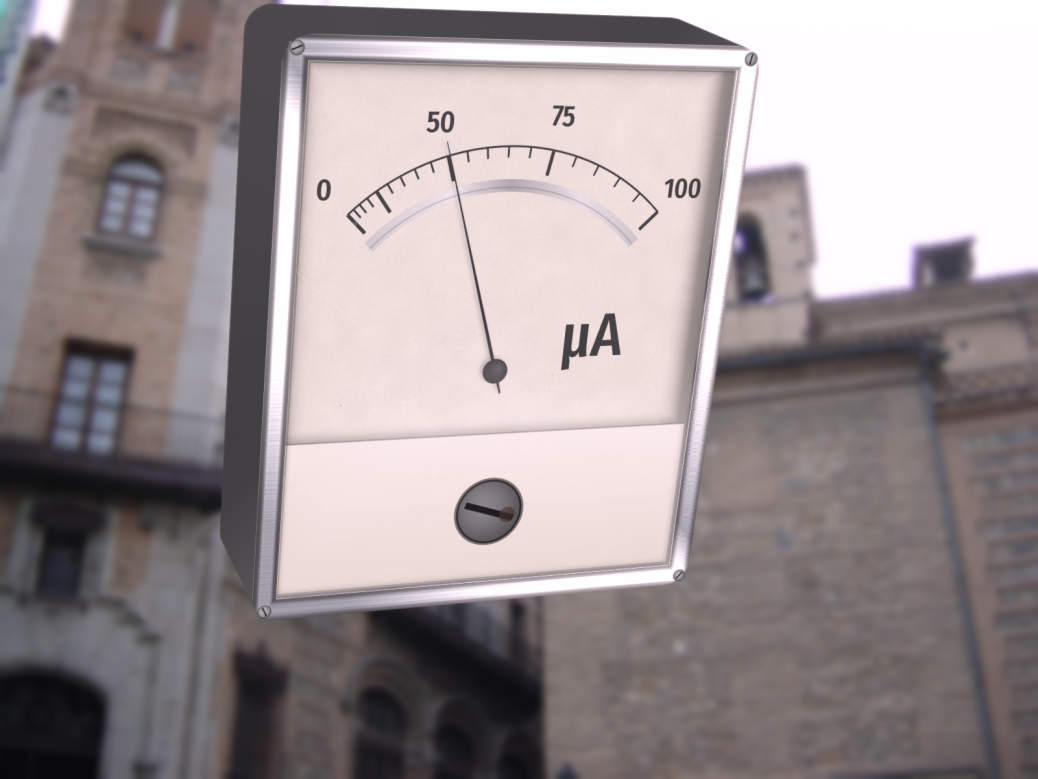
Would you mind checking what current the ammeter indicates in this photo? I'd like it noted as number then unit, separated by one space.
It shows 50 µA
